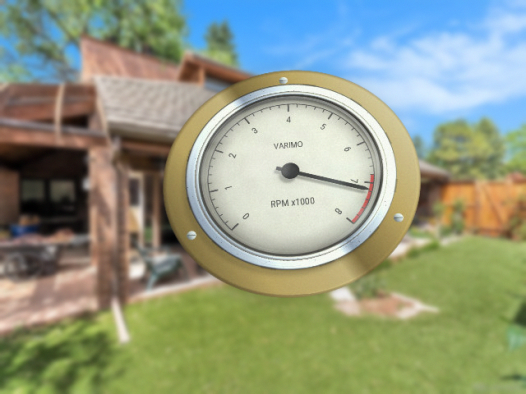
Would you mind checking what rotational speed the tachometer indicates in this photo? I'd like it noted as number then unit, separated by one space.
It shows 7200 rpm
